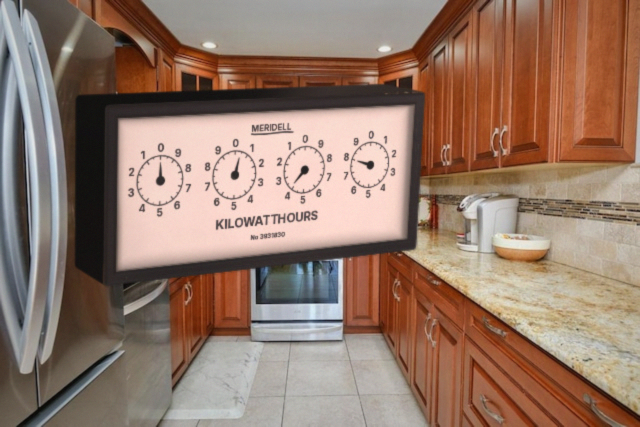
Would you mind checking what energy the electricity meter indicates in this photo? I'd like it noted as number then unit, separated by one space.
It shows 38 kWh
